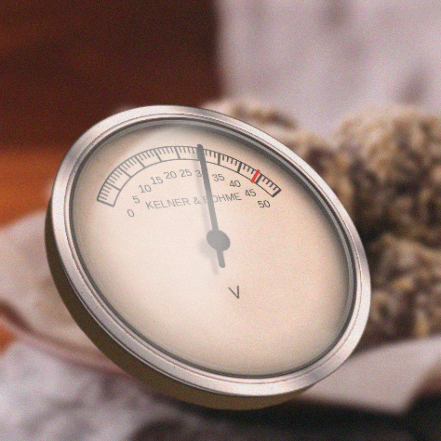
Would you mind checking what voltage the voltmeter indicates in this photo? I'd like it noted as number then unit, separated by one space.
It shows 30 V
